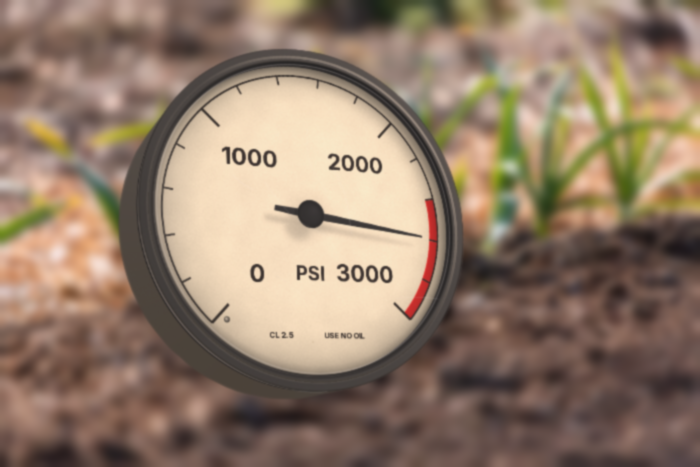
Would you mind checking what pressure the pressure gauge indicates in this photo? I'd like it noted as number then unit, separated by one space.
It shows 2600 psi
